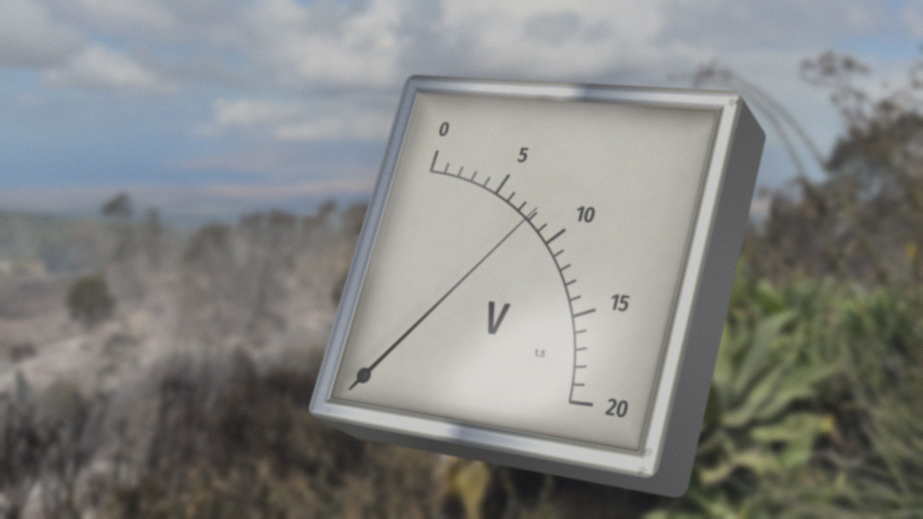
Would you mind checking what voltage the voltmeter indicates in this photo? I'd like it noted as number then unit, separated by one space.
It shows 8 V
